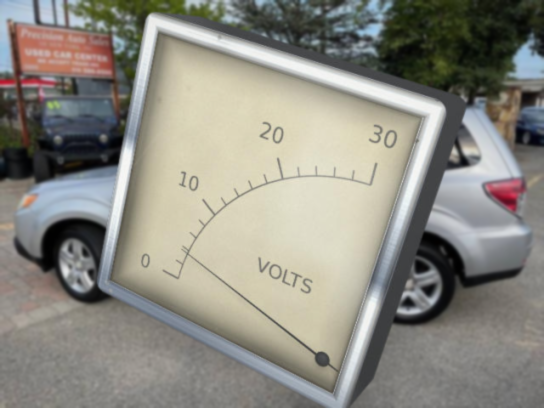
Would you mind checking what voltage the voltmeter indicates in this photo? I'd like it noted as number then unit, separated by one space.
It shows 4 V
